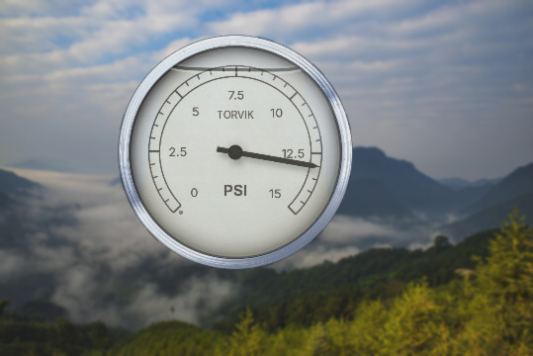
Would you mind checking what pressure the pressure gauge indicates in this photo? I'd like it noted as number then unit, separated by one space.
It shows 13 psi
